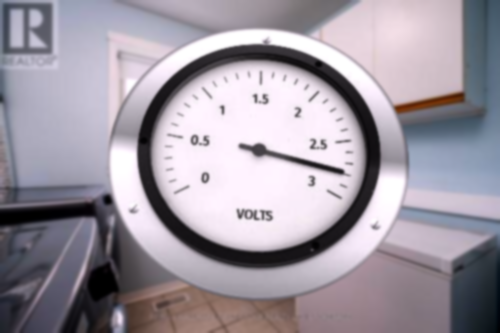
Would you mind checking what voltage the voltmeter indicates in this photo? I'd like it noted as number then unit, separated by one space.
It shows 2.8 V
